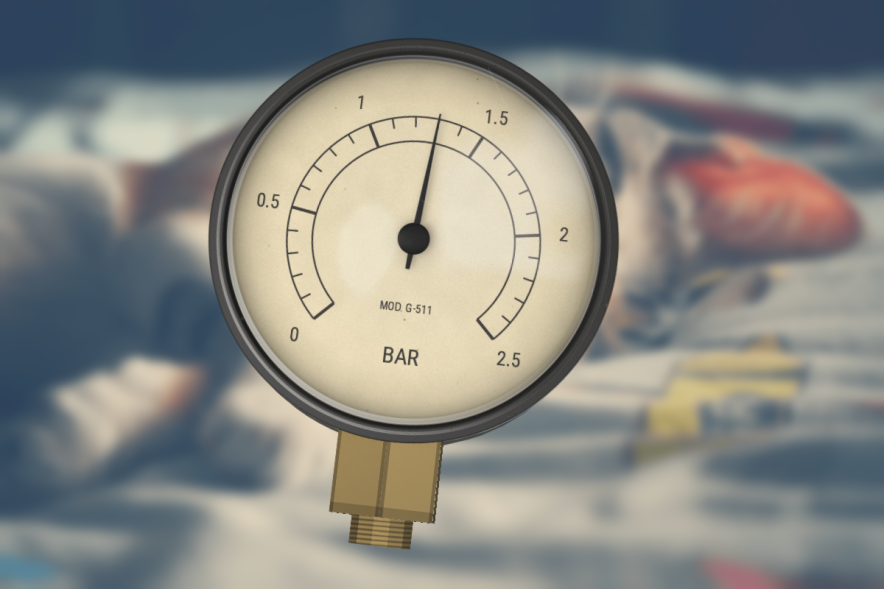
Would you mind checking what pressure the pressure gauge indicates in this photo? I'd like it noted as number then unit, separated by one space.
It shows 1.3 bar
